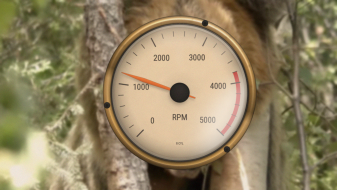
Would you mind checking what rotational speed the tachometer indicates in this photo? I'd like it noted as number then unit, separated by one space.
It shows 1200 rpm
